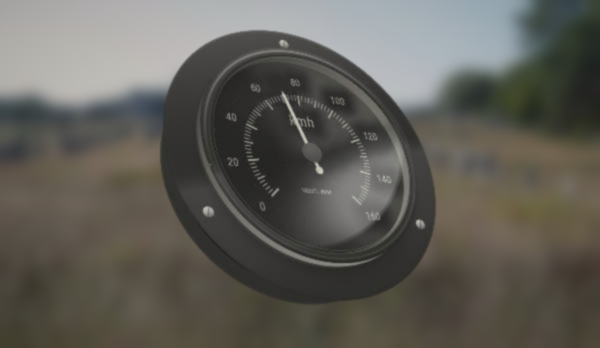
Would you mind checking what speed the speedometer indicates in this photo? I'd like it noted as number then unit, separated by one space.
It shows 70 km/h
